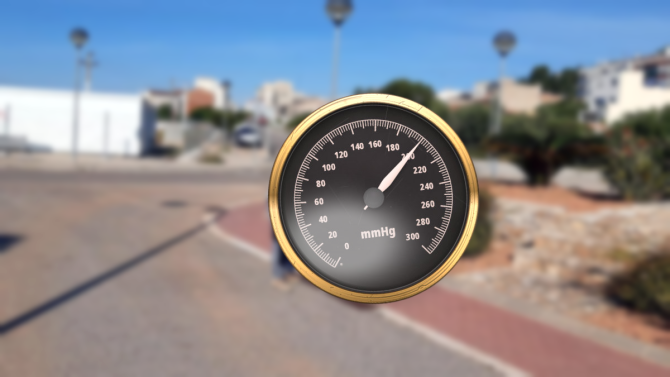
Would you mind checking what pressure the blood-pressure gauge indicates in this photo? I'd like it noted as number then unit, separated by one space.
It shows 200 mmHg
